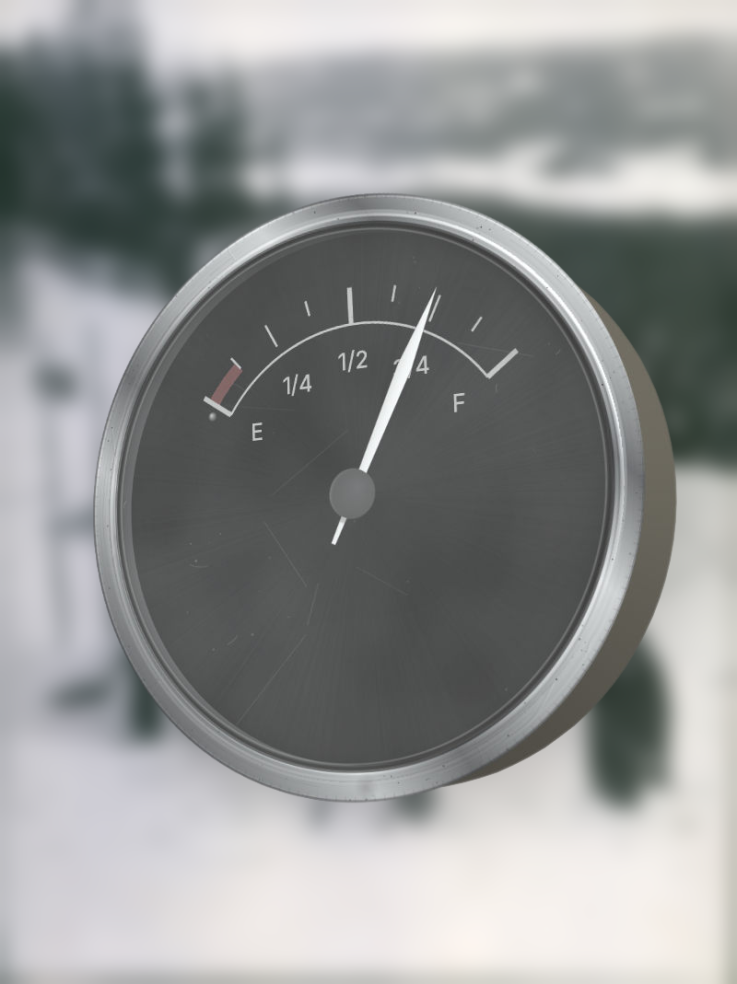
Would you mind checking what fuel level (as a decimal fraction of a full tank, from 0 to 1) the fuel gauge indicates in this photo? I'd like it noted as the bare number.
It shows 0.75
